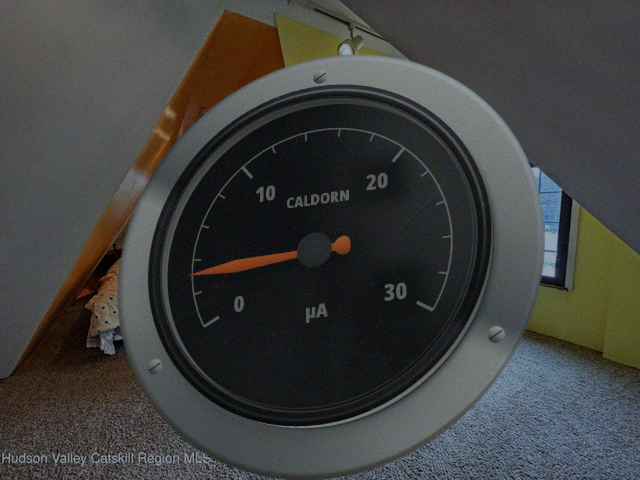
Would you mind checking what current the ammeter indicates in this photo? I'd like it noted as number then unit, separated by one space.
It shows 3 µA
